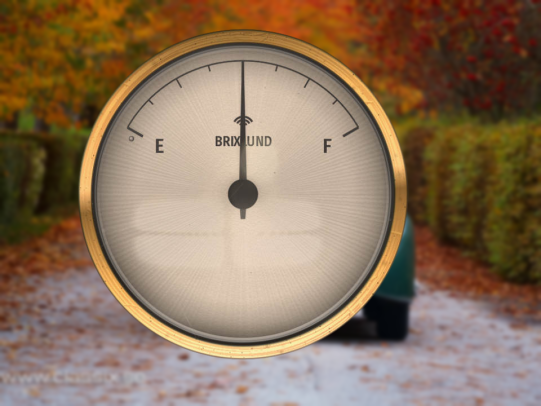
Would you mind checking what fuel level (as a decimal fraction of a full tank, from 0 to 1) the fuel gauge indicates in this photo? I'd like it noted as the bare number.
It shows 0.5
